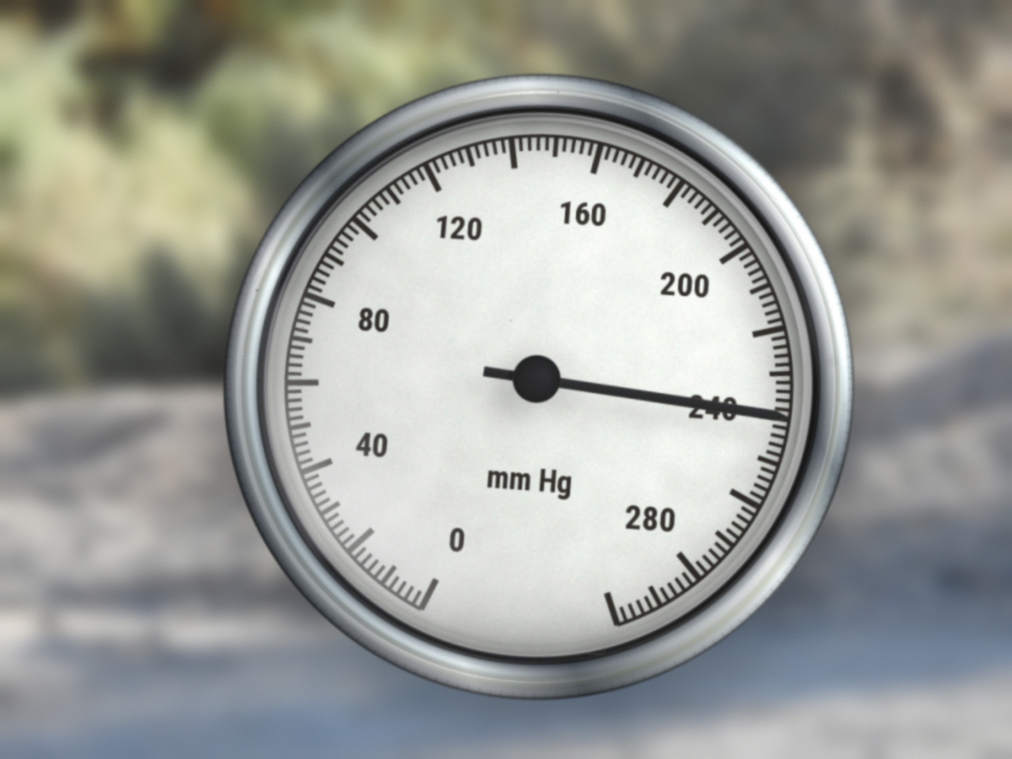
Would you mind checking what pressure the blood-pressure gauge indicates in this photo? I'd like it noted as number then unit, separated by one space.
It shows 240 mmHg
